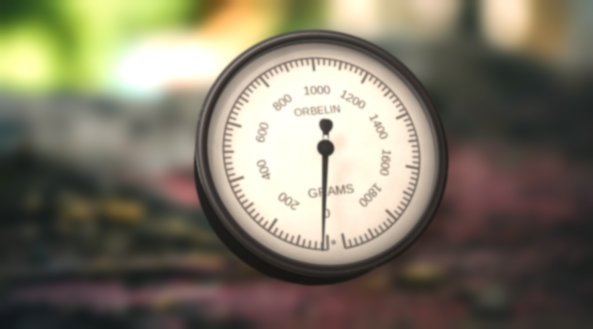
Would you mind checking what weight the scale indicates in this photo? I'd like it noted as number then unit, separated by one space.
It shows 20 g
